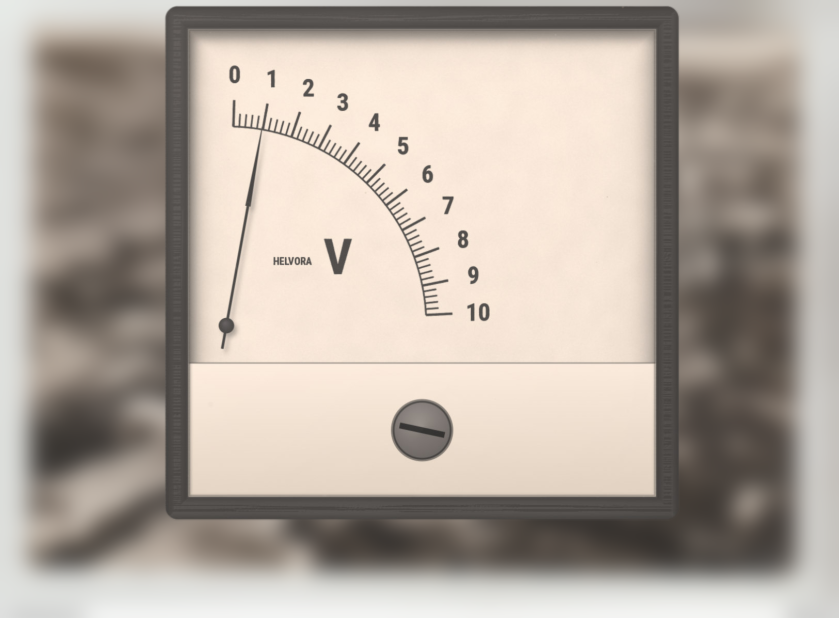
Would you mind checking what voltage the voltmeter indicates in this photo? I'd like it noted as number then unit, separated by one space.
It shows 1 V
